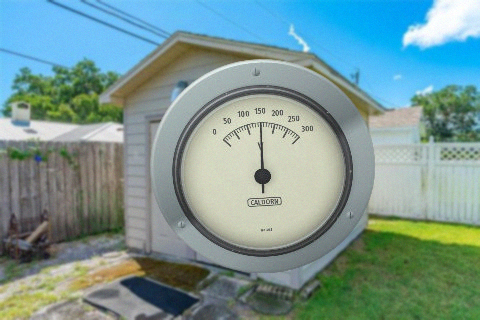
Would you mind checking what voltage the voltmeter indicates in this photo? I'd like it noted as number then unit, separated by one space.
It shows 150 V
